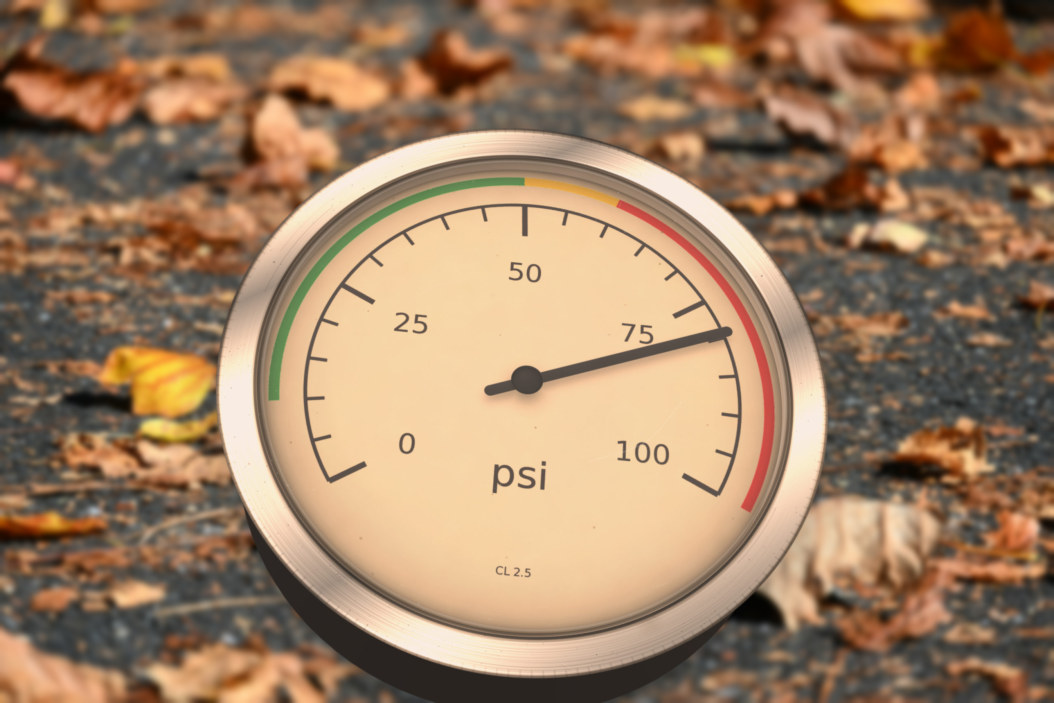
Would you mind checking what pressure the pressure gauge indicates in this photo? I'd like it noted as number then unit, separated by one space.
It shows 80 psi
